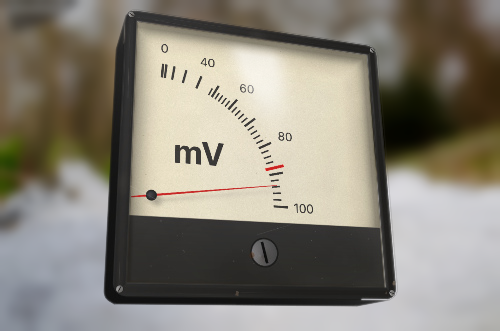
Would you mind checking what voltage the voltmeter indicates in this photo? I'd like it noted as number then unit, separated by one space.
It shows 94 mV
